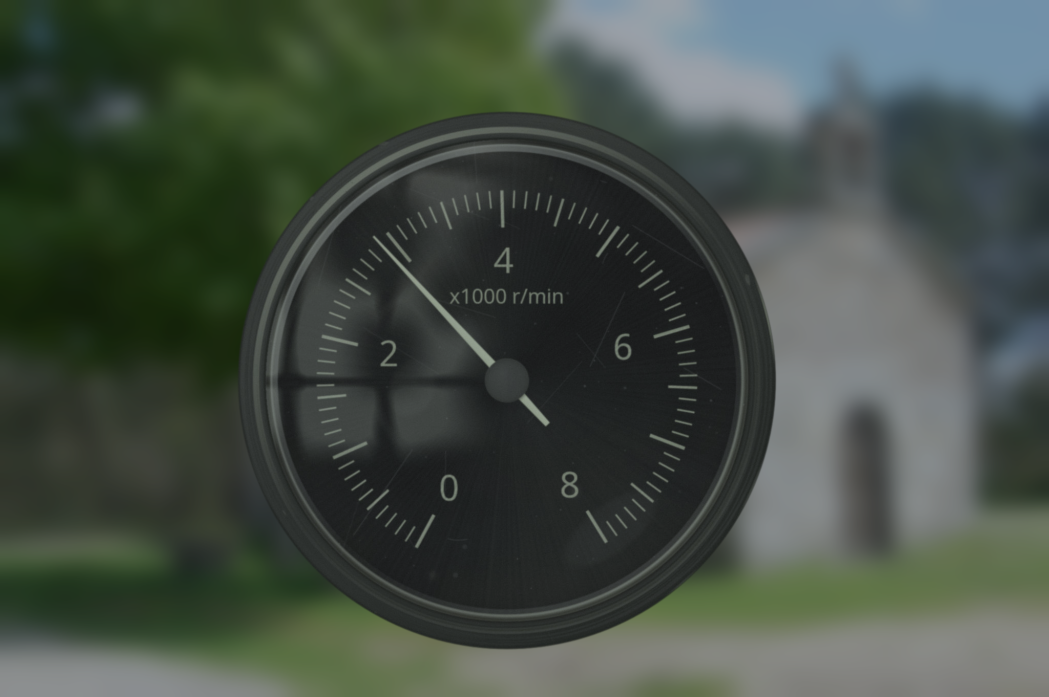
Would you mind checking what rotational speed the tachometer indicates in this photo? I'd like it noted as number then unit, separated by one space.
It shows 2900 rpm
